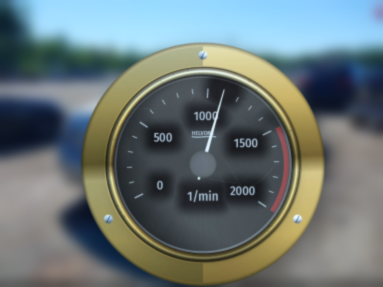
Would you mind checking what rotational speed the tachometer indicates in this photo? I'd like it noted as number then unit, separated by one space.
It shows 1100 rpm
